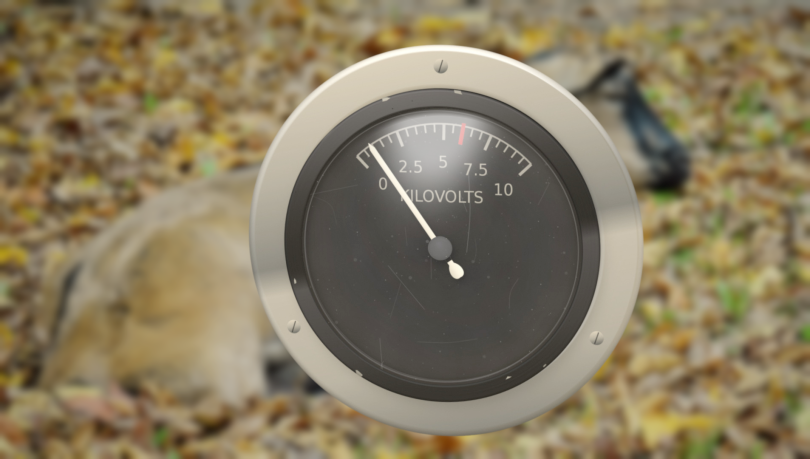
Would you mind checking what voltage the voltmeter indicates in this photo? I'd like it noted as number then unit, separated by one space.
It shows 1 kV
